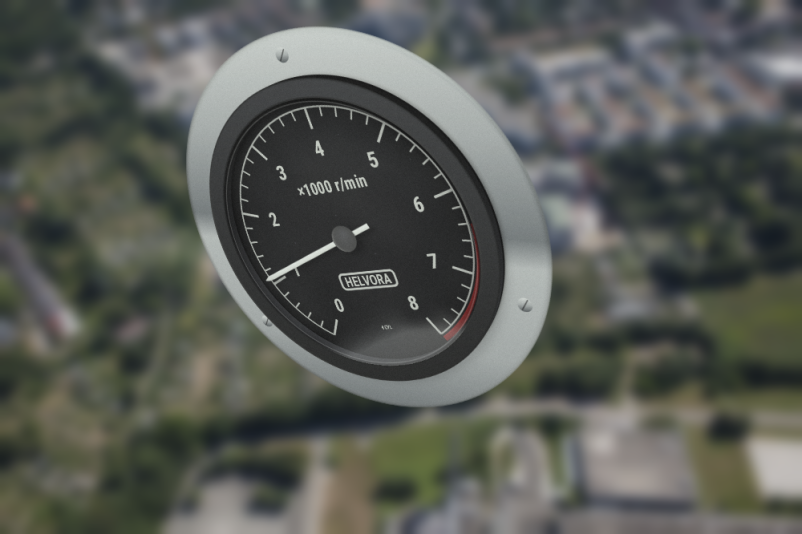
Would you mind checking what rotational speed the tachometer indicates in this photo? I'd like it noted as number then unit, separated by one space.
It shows 1100 rpm
